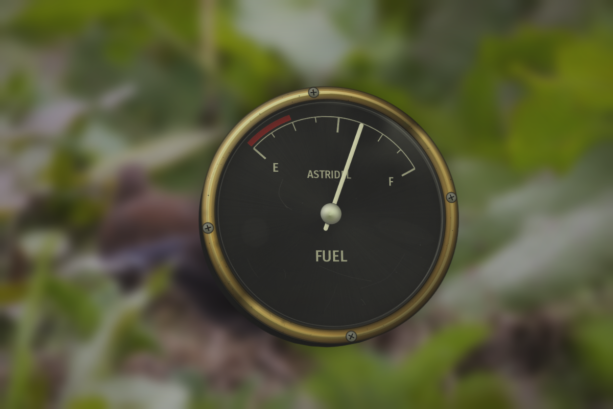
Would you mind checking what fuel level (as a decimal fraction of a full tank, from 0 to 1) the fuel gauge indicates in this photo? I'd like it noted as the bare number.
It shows 0.625
